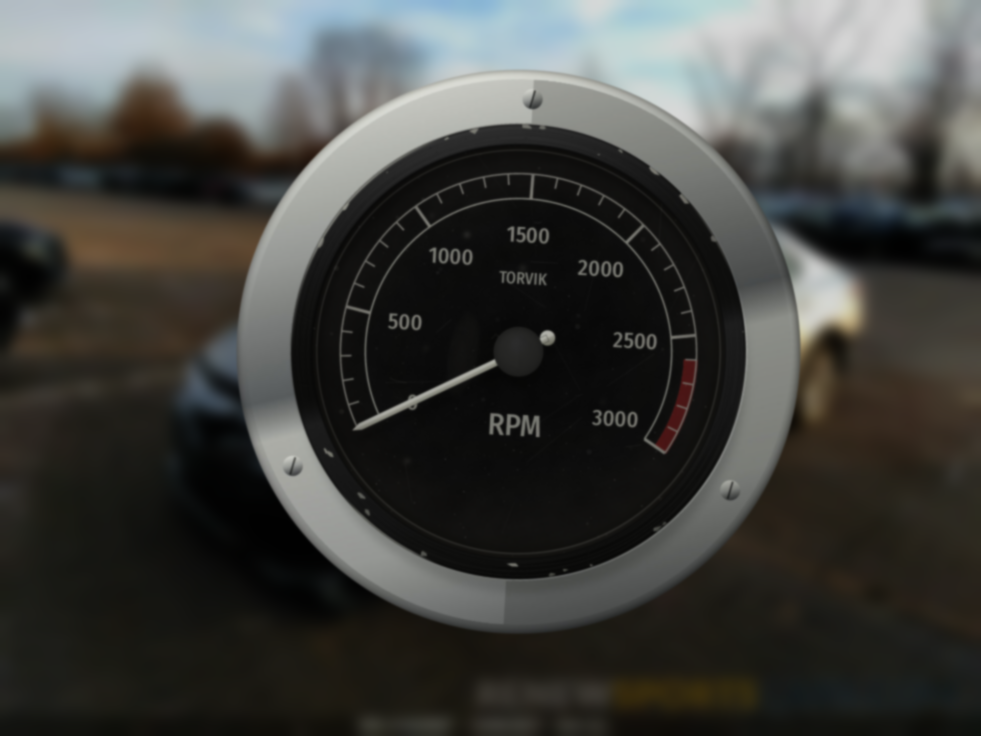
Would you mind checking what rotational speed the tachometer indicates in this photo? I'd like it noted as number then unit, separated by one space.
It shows 0 rpm
